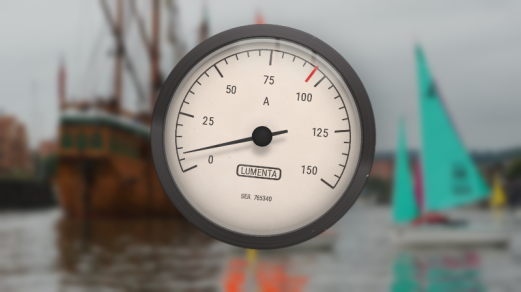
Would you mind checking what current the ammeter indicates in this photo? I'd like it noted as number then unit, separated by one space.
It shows 7.5 A
